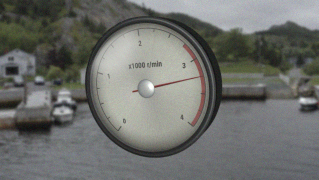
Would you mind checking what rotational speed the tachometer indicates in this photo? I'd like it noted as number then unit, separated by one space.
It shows 3250 rpm
